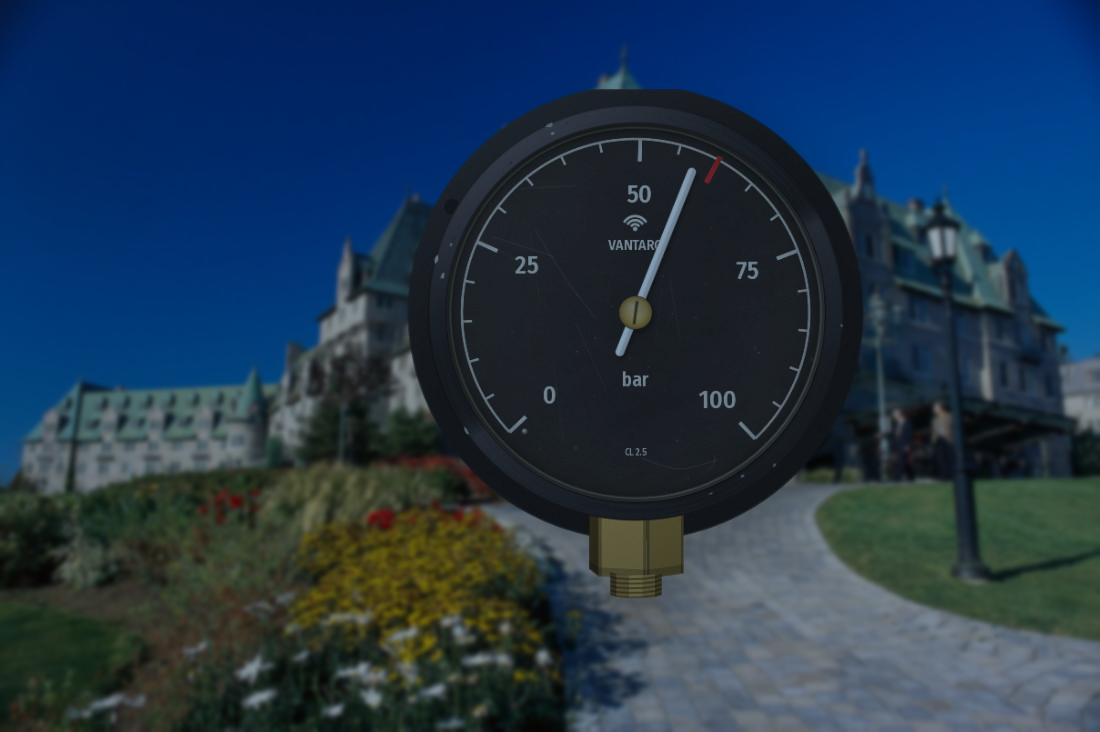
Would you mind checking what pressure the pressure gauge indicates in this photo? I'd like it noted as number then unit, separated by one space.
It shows 57.5 bar
